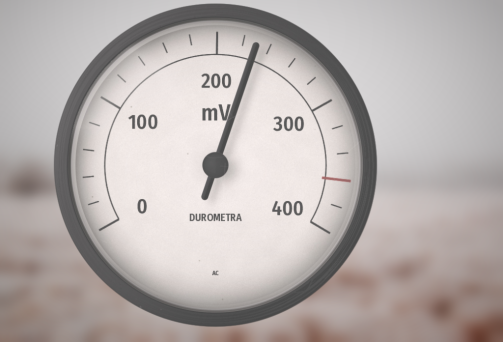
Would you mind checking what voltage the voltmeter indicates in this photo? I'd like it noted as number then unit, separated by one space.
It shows 230 mV
